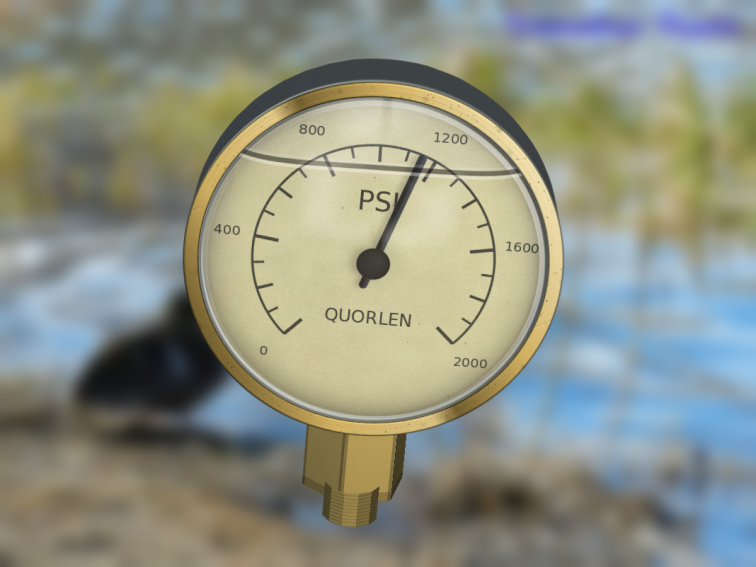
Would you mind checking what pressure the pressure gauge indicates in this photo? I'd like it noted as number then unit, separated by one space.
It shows 1150 psi
